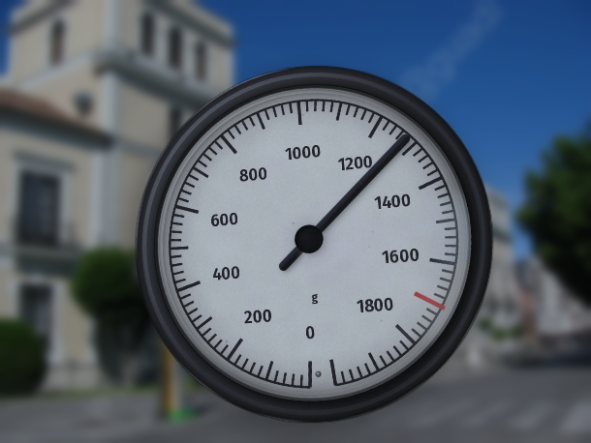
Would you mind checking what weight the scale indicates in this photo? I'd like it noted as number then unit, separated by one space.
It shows 1280 g
